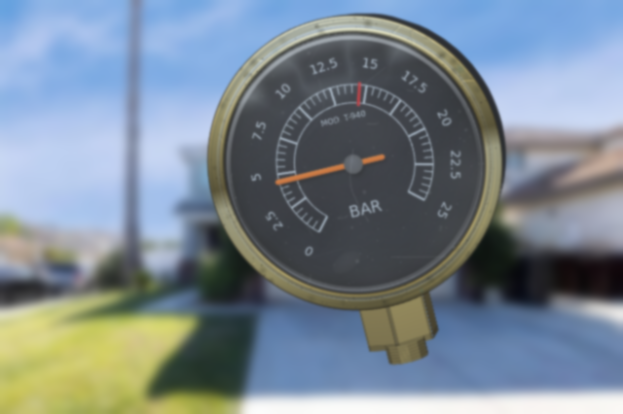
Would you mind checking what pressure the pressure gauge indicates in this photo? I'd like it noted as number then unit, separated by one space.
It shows 4.5 bar
